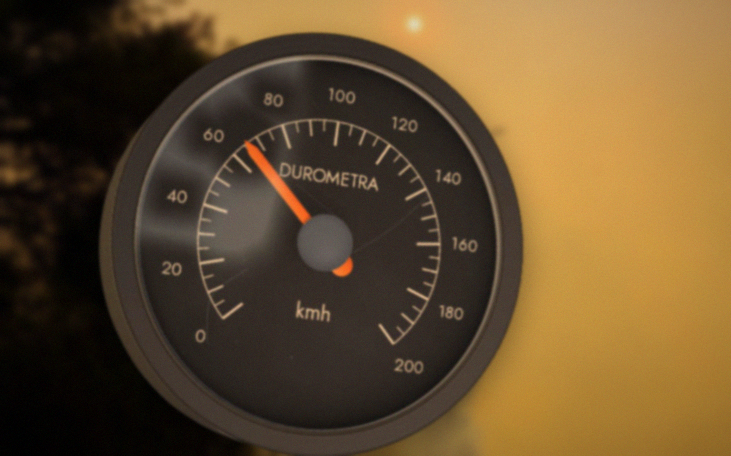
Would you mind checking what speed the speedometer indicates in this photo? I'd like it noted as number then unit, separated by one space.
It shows 65 km/h
